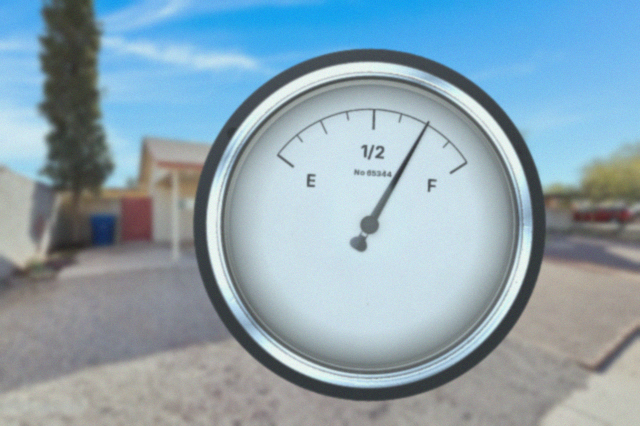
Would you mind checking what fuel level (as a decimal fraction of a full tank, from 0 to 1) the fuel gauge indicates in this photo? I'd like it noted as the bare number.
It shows 0.75
